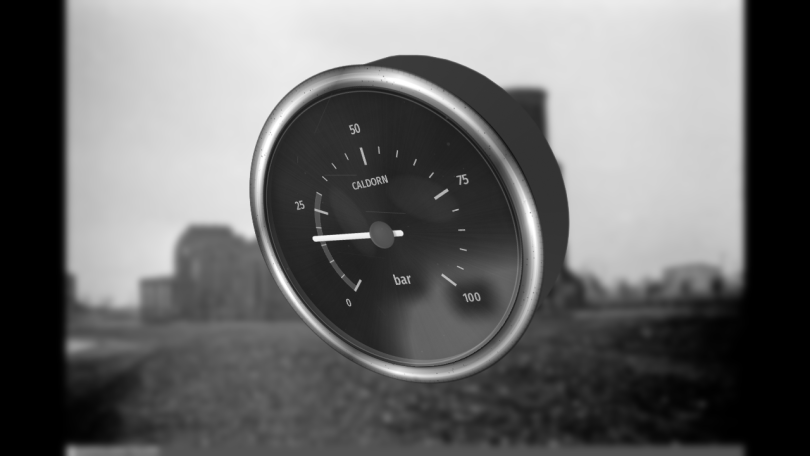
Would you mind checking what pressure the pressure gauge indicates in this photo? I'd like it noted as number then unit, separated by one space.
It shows 17.5 bar
